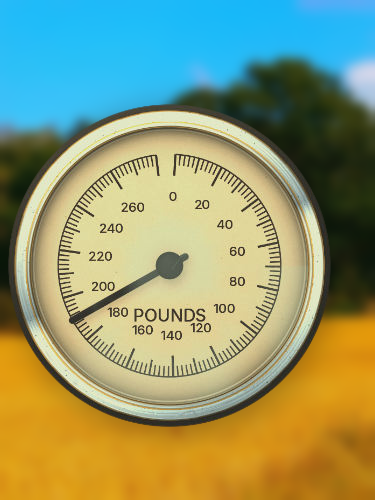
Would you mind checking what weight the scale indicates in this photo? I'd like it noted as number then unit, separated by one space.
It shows 190 lb
